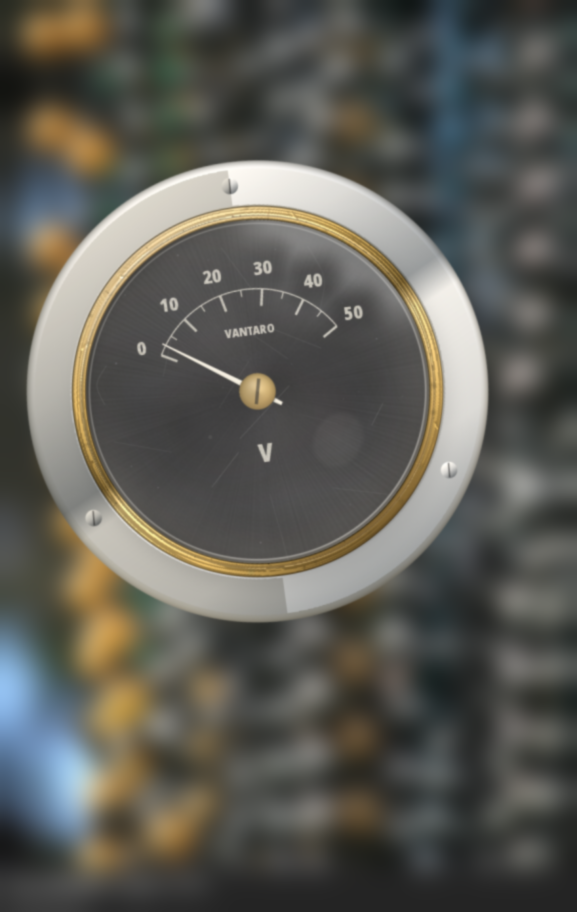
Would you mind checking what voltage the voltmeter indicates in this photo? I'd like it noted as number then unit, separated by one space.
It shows 2.5 V
